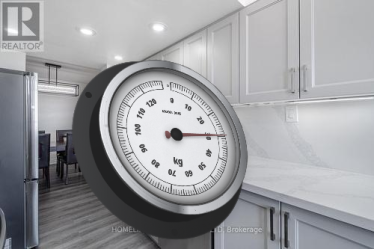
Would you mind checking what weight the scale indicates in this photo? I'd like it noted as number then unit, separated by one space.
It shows 30 kg
